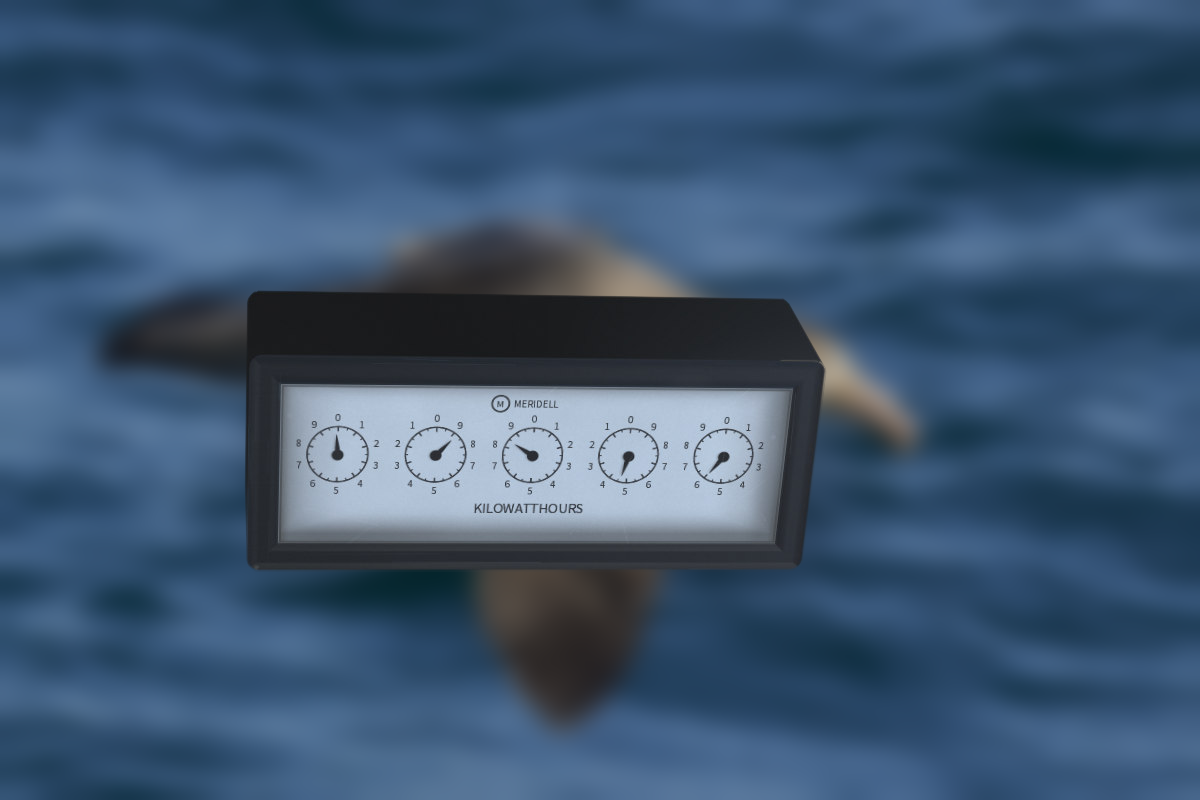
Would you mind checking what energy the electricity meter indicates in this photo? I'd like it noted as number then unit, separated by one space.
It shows 98846 kWh
